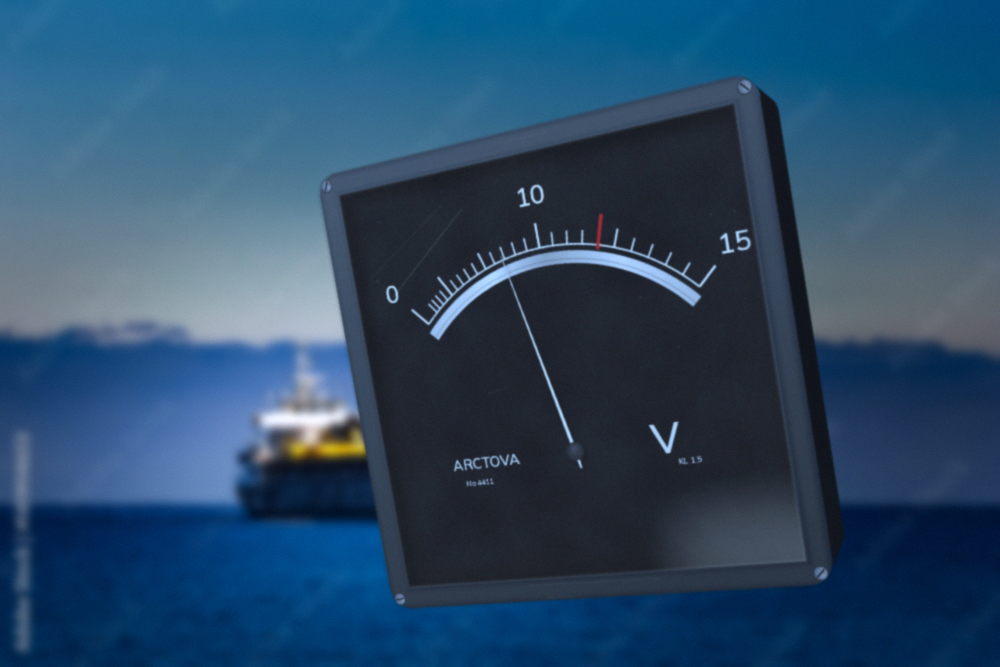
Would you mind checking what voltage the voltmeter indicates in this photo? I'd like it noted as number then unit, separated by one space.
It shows 8.5 V
